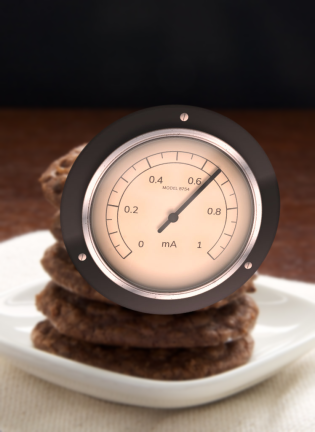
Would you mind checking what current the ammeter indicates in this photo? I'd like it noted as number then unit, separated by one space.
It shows 0.65 mA
